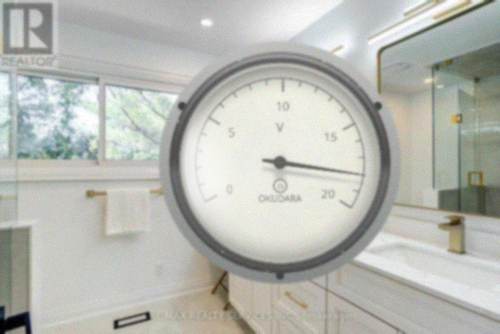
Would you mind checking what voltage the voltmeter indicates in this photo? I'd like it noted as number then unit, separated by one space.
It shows 18 V
